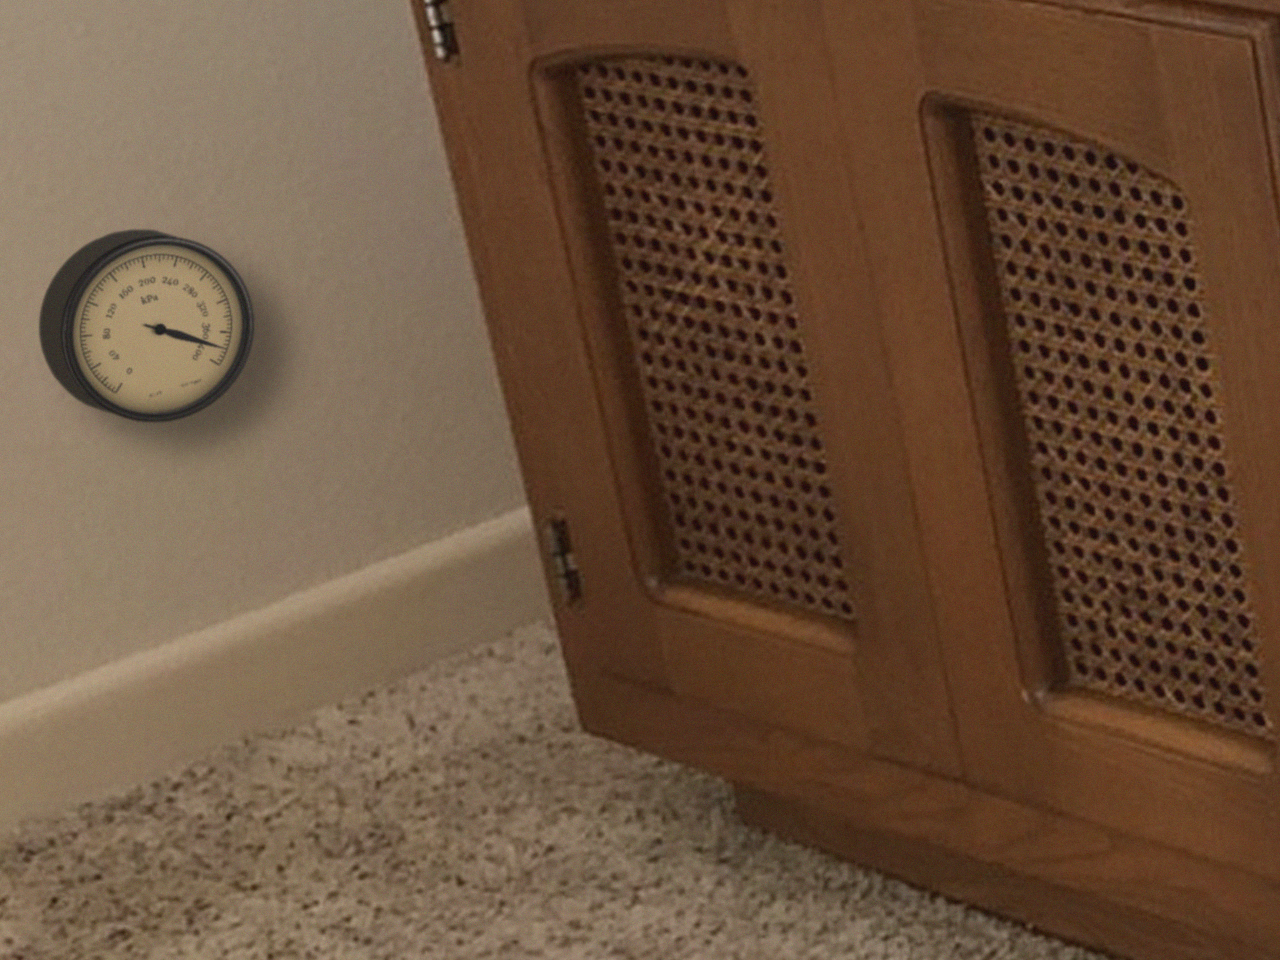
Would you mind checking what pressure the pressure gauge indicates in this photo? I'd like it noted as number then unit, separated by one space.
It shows 380 kPa
